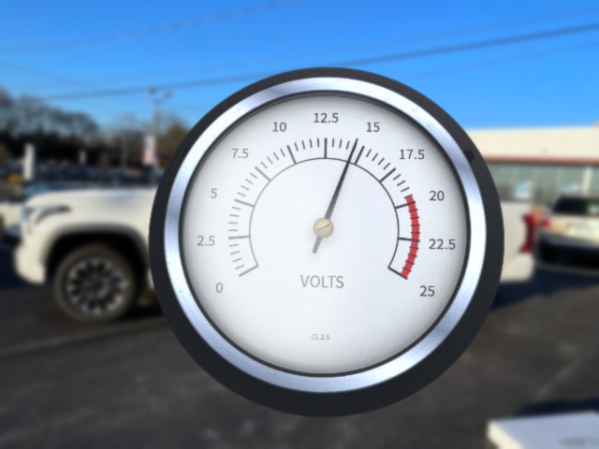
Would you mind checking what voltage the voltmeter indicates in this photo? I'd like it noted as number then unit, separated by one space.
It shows 14.5 V
